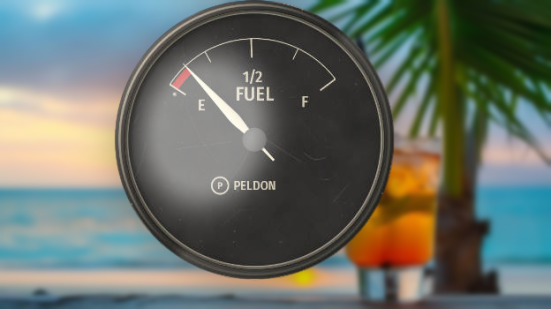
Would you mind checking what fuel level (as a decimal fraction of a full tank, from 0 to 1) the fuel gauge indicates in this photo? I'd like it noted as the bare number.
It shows 0.125
